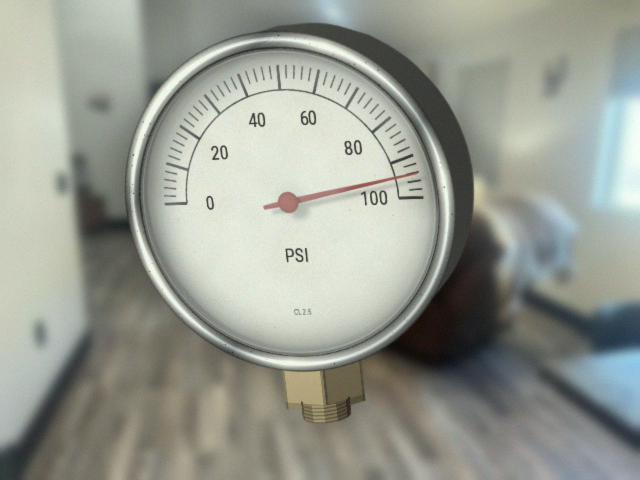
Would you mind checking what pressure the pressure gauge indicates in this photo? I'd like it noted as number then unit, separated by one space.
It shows 94 psi
